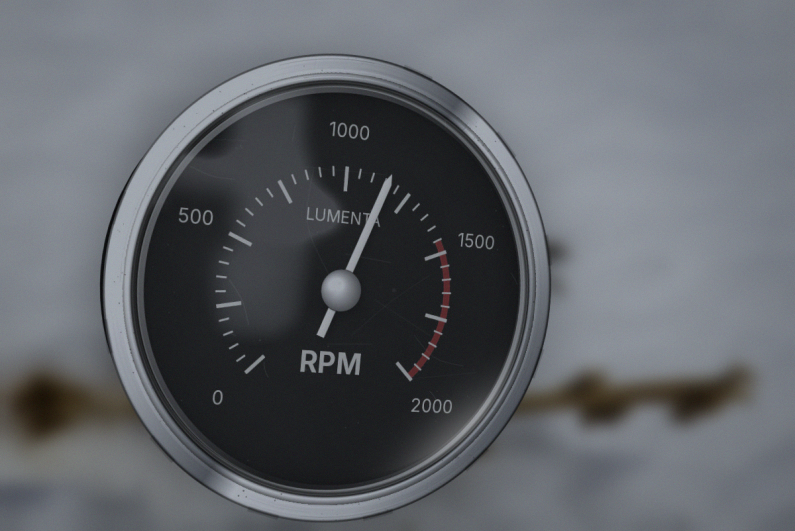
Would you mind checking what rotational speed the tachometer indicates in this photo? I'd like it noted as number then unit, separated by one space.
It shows 1150 rpm
